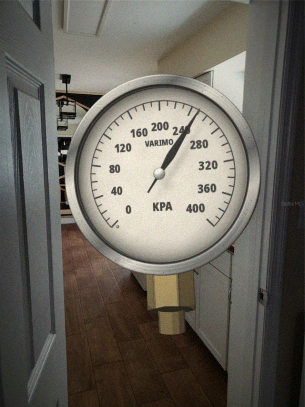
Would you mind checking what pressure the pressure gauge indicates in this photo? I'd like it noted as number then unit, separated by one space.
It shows 250 kPa
